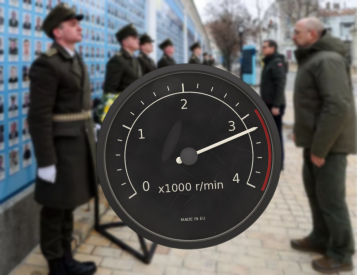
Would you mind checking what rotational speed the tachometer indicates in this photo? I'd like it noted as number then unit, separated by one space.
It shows 3200 rpm
